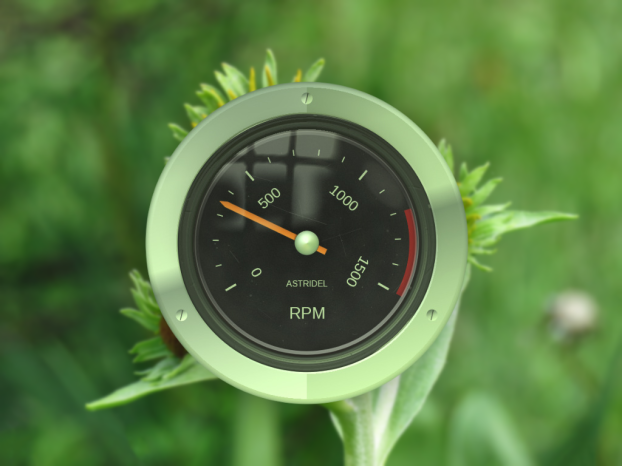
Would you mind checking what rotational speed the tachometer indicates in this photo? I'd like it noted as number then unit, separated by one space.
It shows 350 rpm
